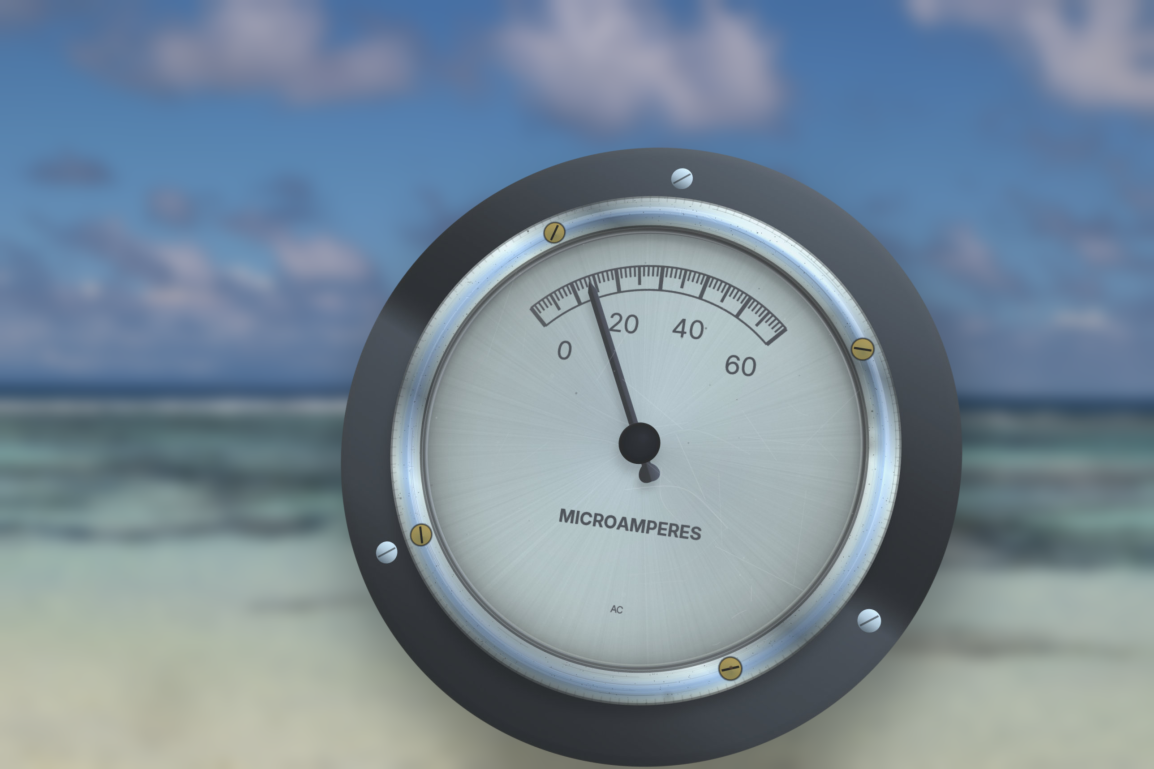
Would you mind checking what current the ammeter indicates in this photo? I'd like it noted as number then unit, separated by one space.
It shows 14 µA
